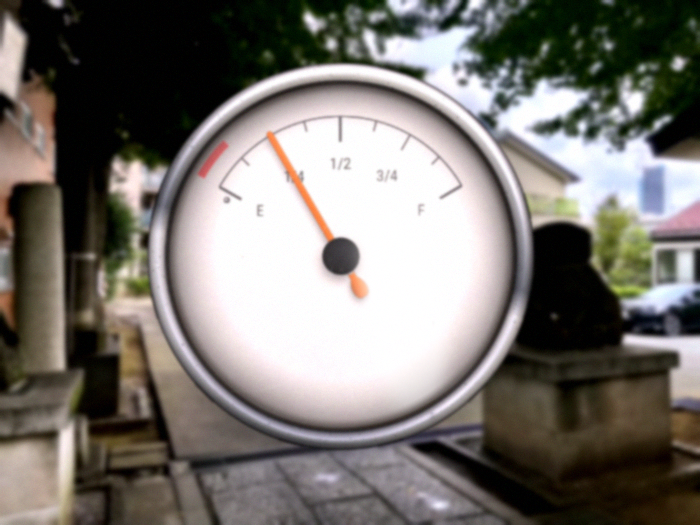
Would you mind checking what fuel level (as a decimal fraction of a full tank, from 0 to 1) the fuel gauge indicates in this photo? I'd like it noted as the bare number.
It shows 0.25
